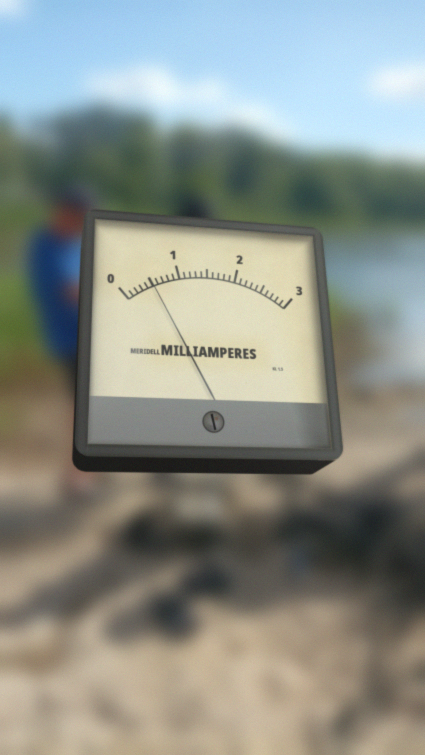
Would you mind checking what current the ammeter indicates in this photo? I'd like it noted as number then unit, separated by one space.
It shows 0.5 mA
